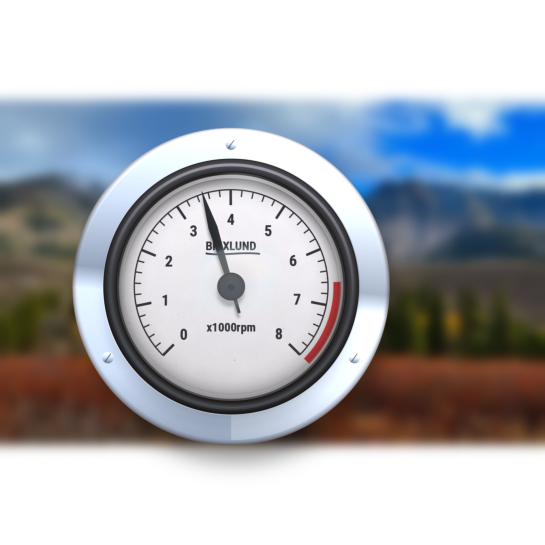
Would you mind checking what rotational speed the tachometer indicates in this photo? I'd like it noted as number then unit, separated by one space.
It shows 3500 rpm
